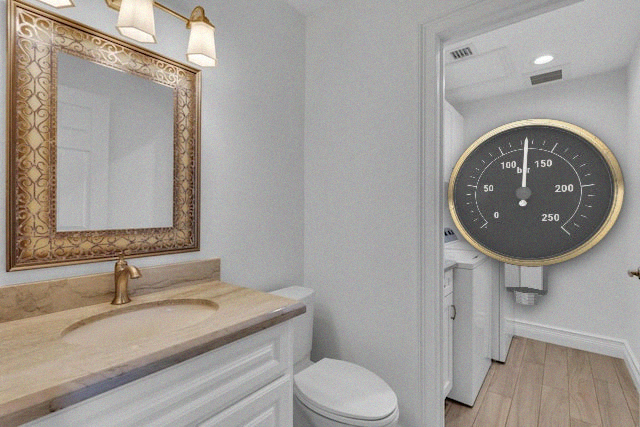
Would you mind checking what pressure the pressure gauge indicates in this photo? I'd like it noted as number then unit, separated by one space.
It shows 125 bar
